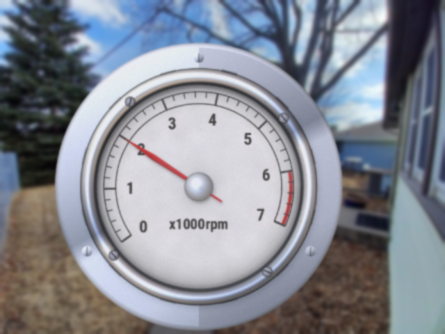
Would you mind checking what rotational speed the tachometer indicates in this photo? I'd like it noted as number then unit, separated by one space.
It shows 2000 rpm
